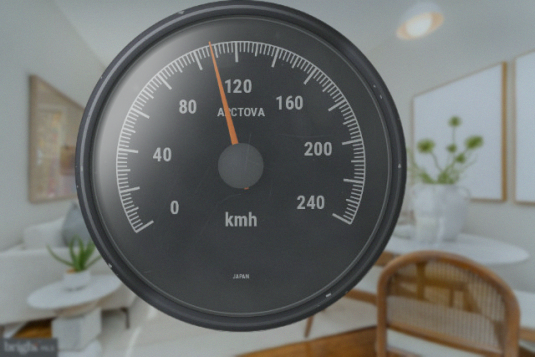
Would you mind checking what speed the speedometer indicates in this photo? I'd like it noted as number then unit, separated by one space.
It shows 108 km/h
